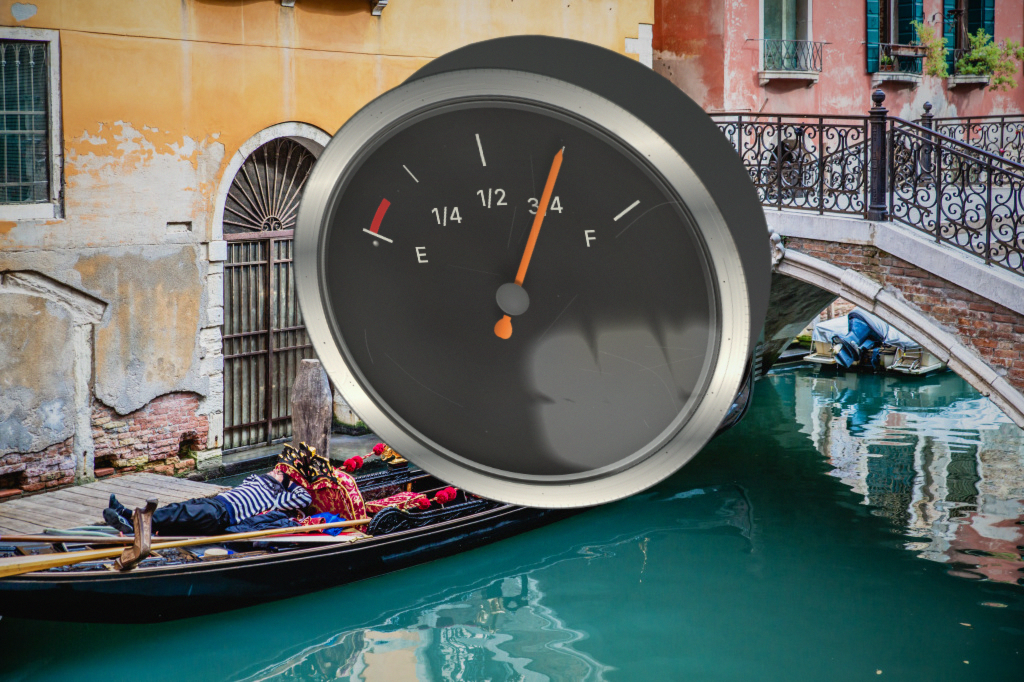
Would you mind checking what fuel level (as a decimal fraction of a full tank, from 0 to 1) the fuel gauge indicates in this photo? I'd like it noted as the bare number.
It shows 0.75
